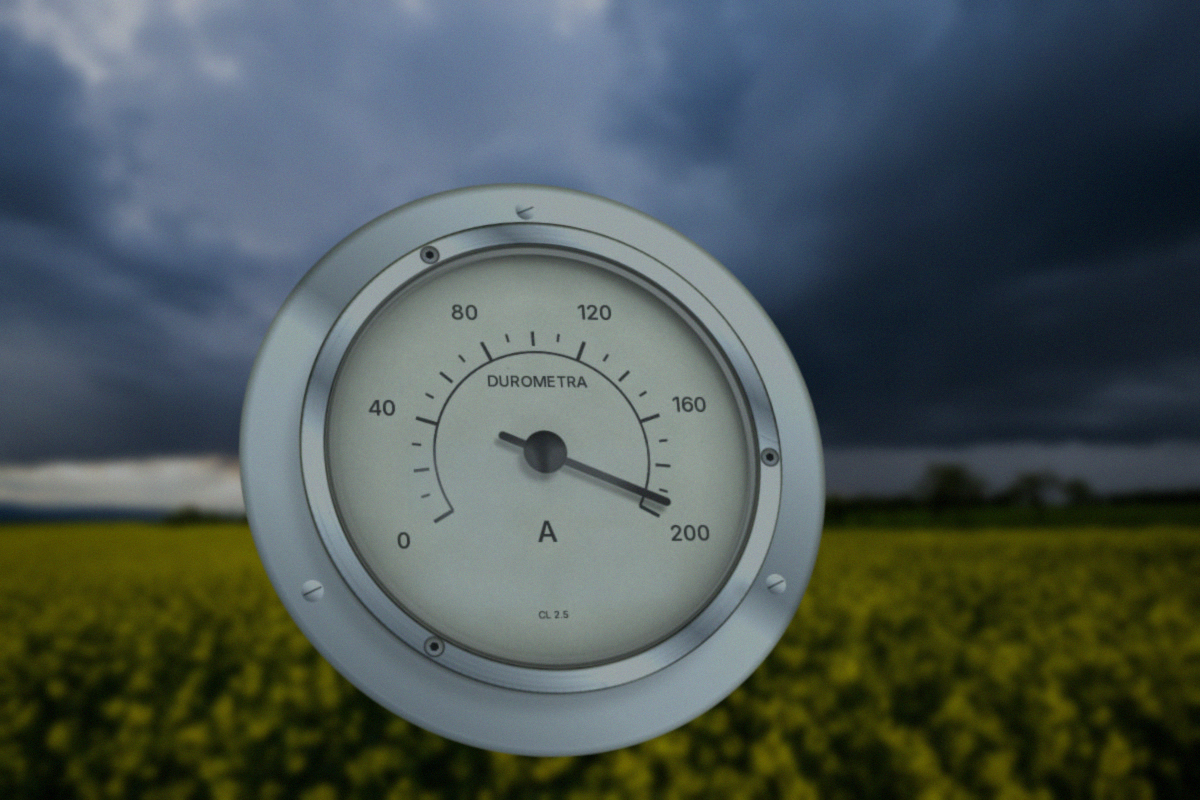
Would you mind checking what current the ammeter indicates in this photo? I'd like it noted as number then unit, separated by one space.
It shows 195 A
